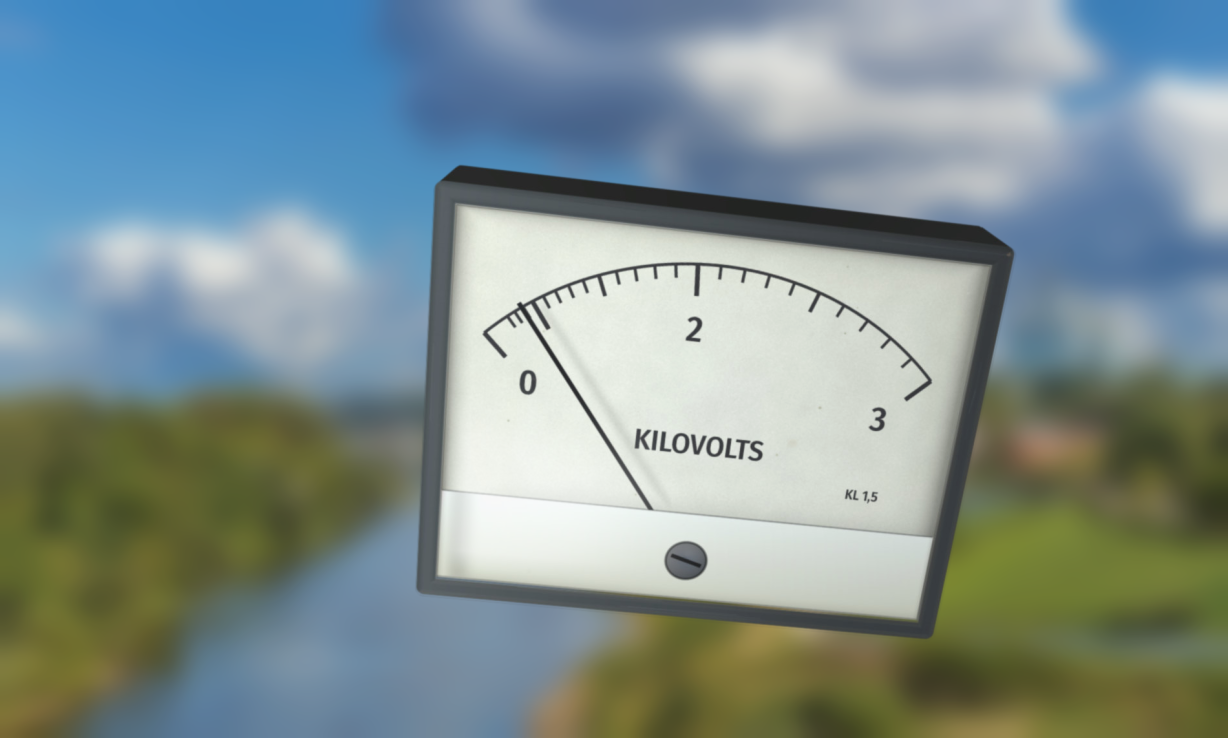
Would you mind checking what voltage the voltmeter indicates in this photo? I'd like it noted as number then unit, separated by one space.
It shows 0.9 kV
